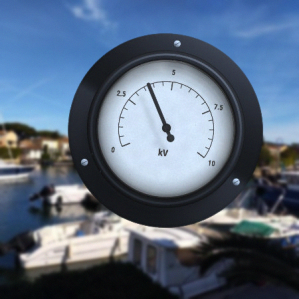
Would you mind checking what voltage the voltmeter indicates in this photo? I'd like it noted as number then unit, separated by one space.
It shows 3.75 kV
